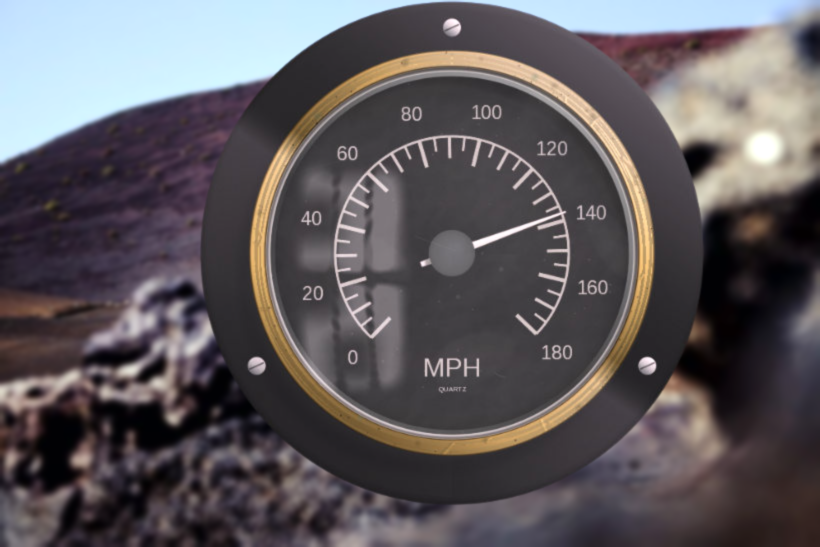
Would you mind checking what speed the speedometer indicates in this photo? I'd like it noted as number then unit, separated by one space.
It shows 137.5 mph
